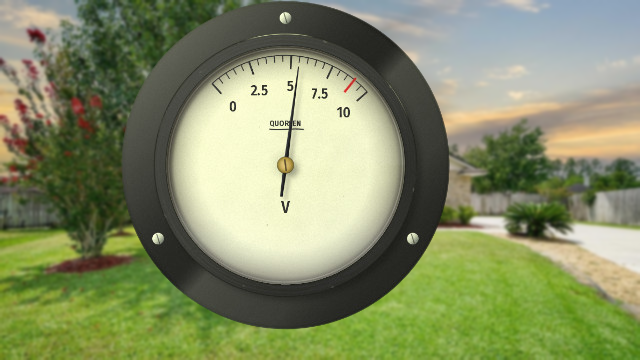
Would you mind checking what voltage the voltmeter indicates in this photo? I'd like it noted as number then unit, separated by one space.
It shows 5.5 V
